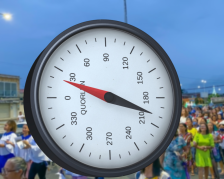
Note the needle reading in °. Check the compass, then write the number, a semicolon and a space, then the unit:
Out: 20; °
